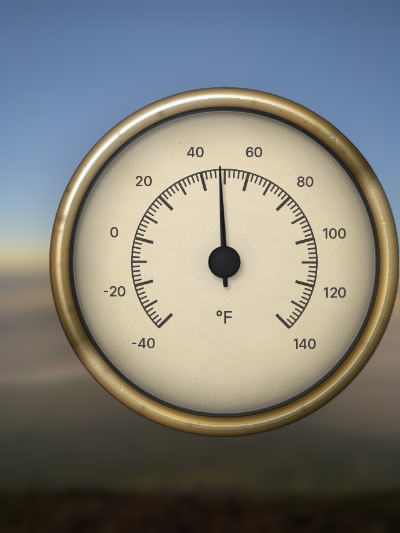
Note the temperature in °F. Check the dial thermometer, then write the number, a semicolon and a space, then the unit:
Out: 48; °F
